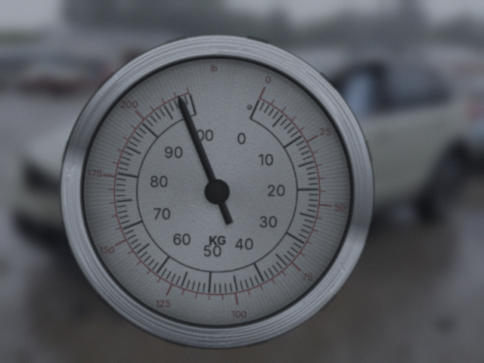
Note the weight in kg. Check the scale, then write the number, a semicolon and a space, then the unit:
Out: 98; kg
